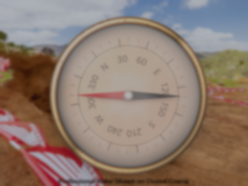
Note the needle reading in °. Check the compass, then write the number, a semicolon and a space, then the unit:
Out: 310; °
